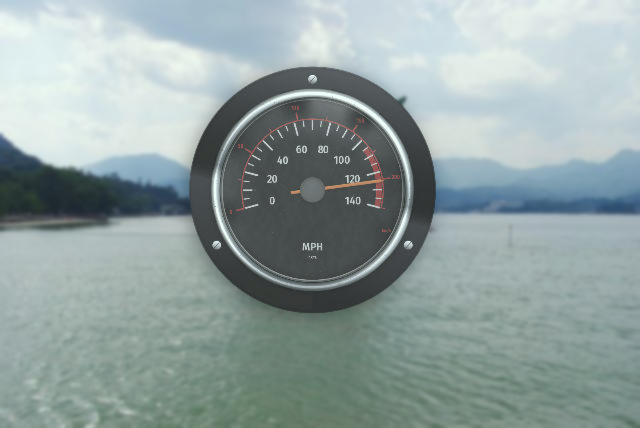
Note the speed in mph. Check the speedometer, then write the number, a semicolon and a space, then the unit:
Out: 125; mph
